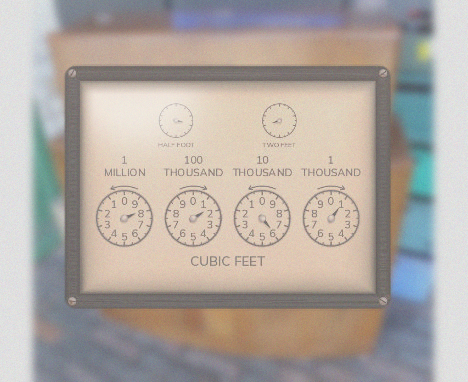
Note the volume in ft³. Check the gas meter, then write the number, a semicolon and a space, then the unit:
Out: 816100; ft³
